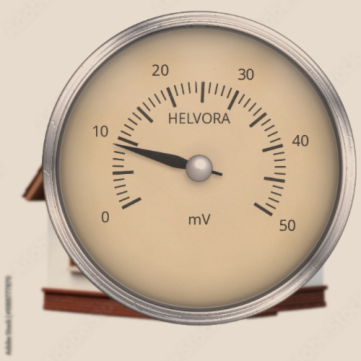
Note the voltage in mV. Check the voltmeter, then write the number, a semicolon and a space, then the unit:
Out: 9; mV
